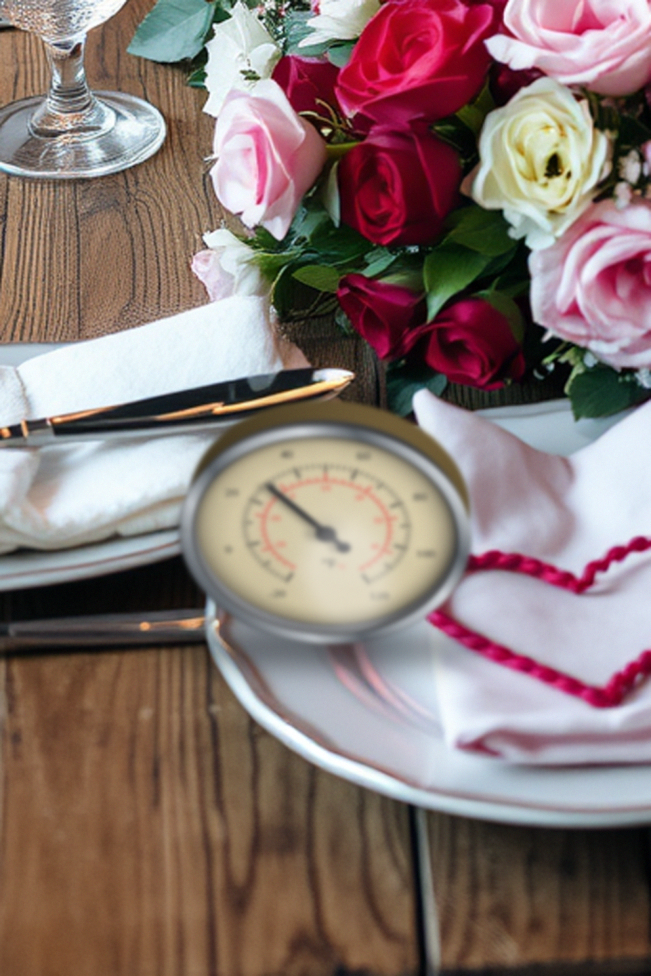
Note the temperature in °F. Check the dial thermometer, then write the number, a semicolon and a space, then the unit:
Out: 30; °F
